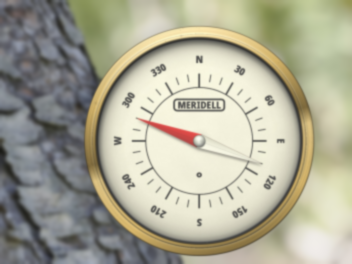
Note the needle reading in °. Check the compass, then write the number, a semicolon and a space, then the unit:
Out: 290; °
